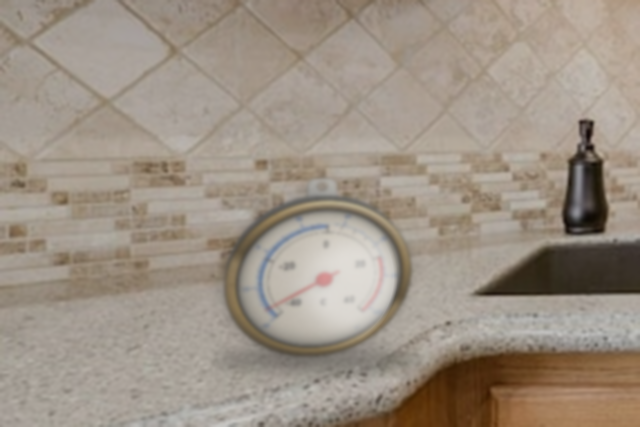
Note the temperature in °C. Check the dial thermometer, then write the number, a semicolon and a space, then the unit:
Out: -36; °C
